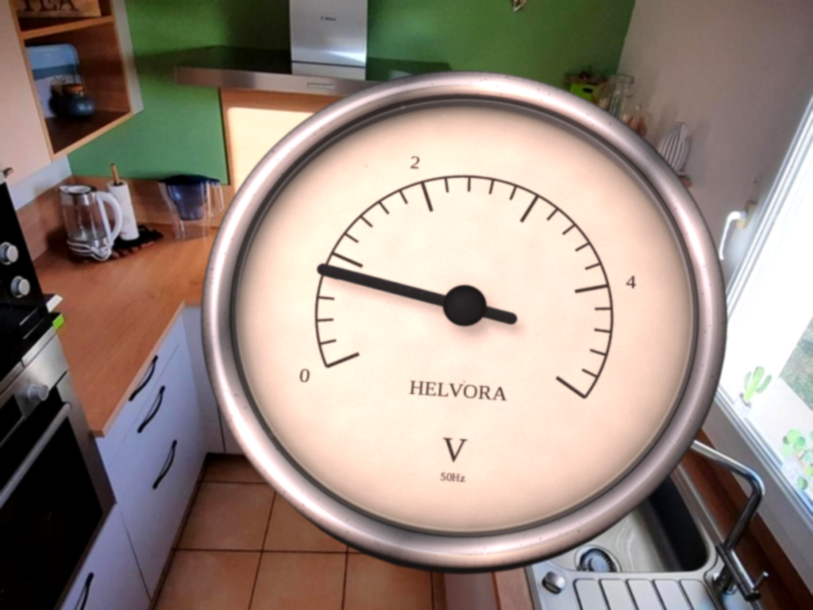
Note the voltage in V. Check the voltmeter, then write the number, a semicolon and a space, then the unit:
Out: 0.8; V
